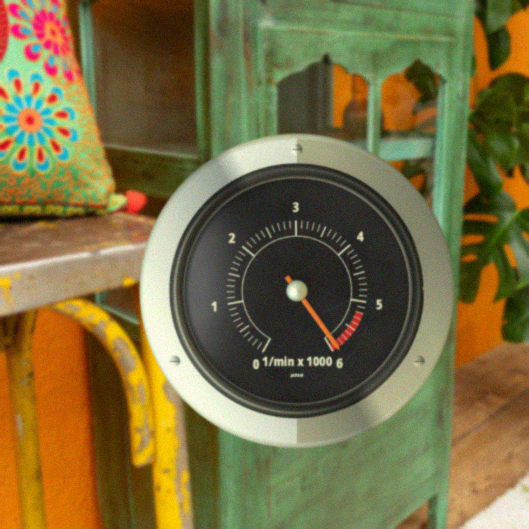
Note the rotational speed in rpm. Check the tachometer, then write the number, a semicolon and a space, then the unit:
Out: 5900; rpm
